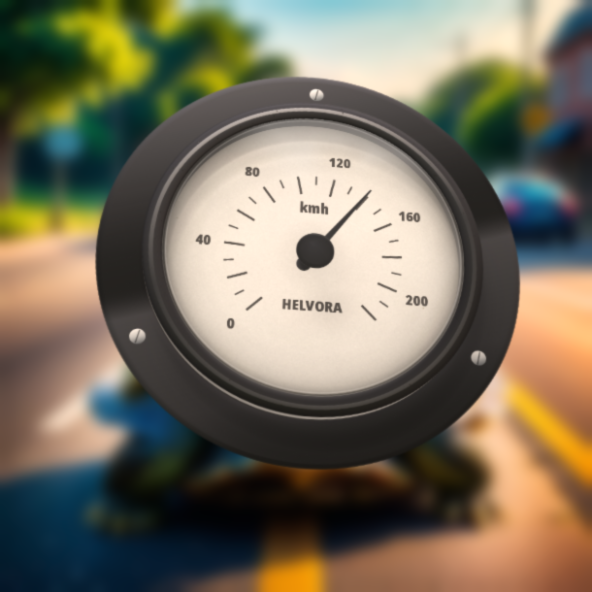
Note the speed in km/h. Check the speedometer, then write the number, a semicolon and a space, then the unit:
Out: 140; km/h
